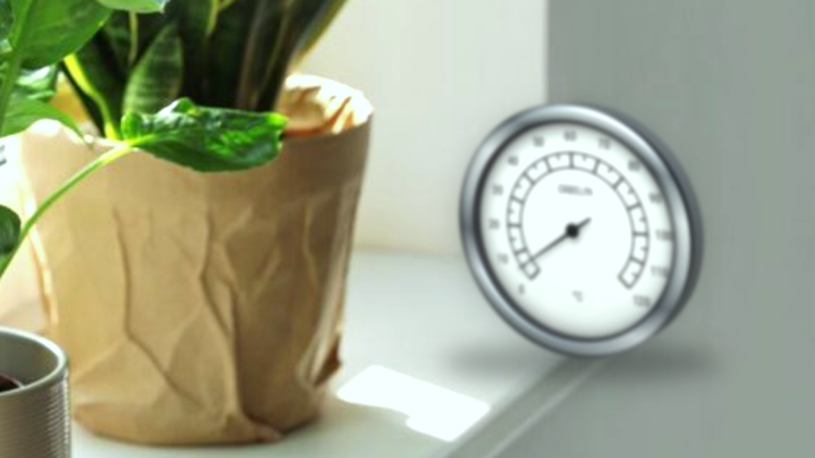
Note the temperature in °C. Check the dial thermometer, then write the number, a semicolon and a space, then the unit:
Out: 5; °C
